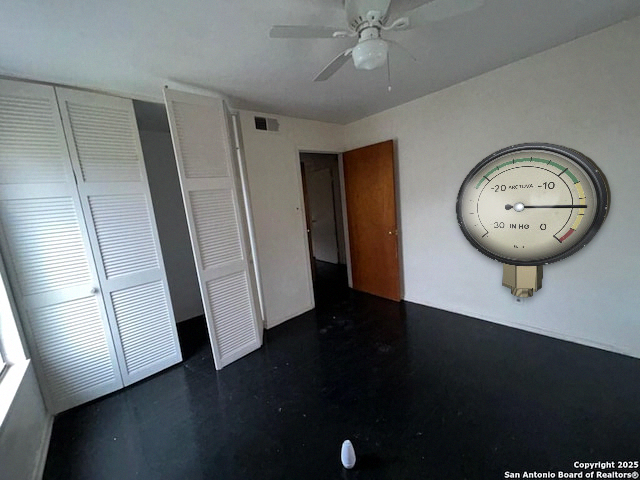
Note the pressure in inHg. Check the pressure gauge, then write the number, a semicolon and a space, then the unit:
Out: -5; inHg
